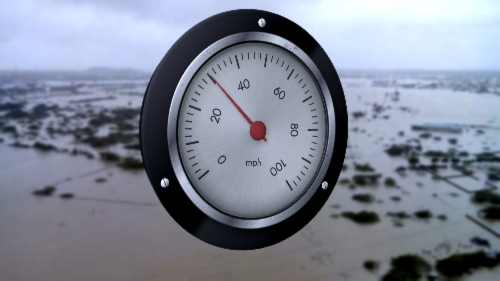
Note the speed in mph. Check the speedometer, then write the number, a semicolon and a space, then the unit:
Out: 30; mph
